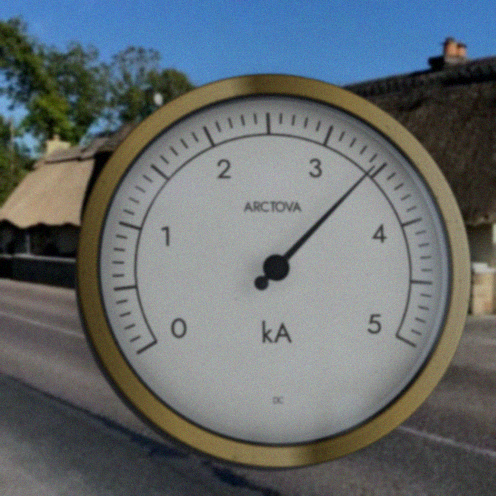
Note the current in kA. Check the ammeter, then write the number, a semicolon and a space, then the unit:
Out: 3.45; kA
